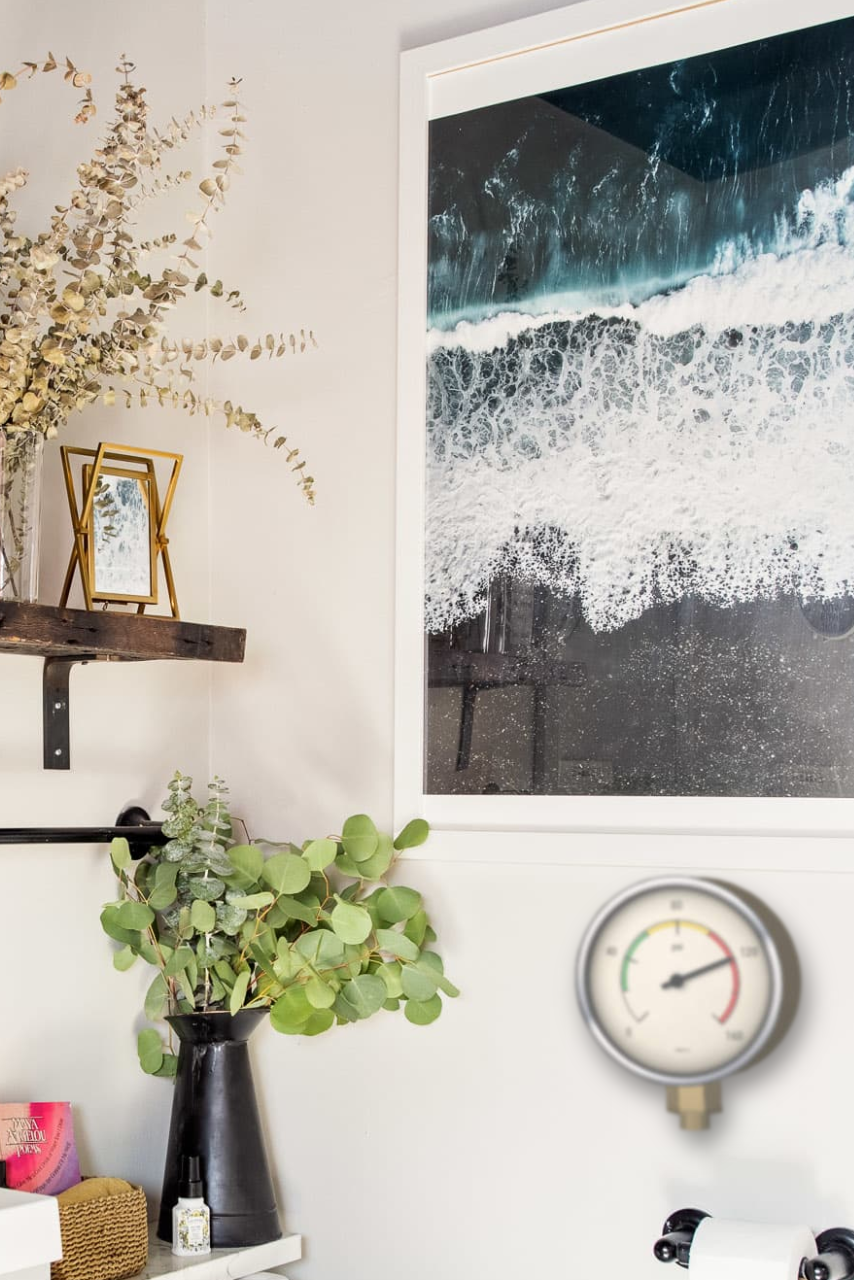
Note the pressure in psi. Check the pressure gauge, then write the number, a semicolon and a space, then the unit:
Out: 120; psi
